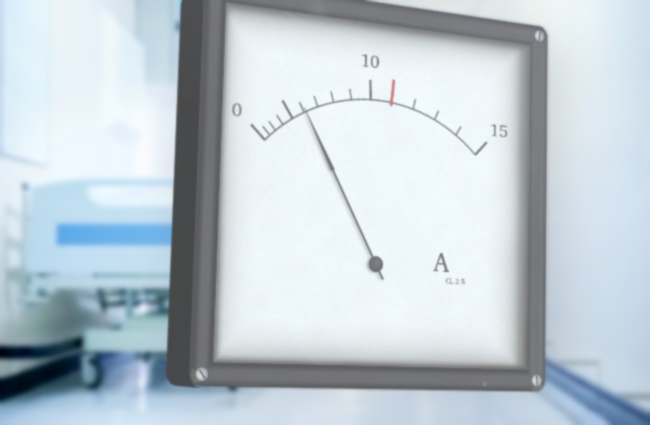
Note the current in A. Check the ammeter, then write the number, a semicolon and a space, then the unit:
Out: 6; A
